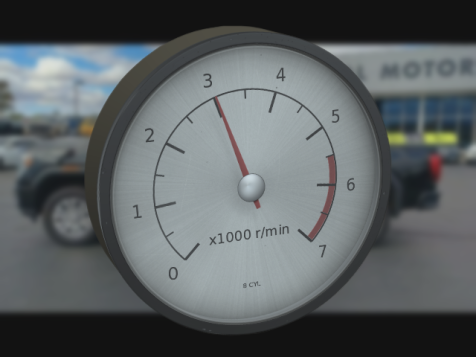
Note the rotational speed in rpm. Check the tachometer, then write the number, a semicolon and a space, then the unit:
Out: 3000; rpm
